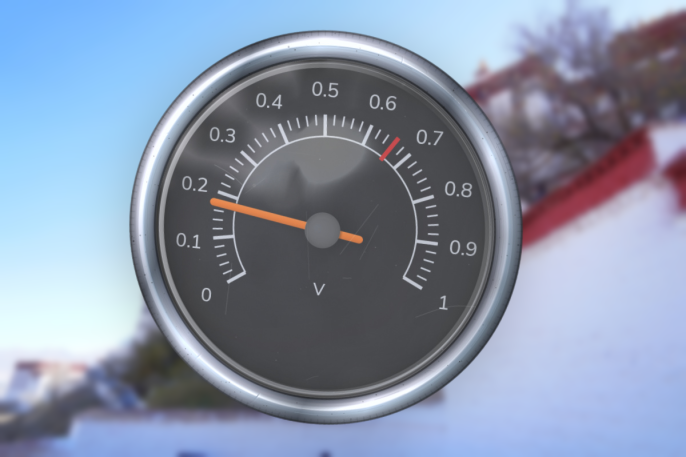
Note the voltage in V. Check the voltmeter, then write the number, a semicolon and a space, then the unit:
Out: 0.18; V
